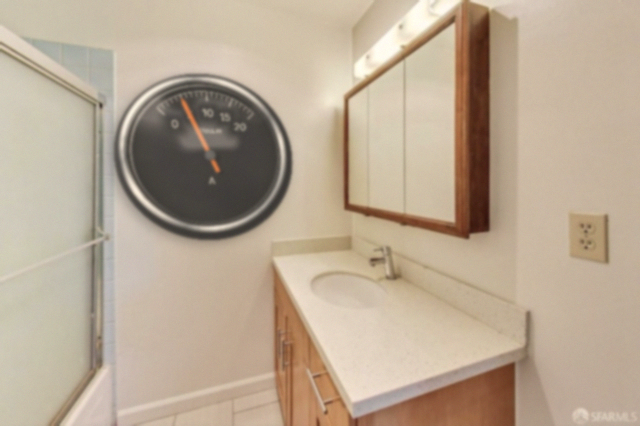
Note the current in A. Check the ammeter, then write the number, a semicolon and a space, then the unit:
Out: 5; A
